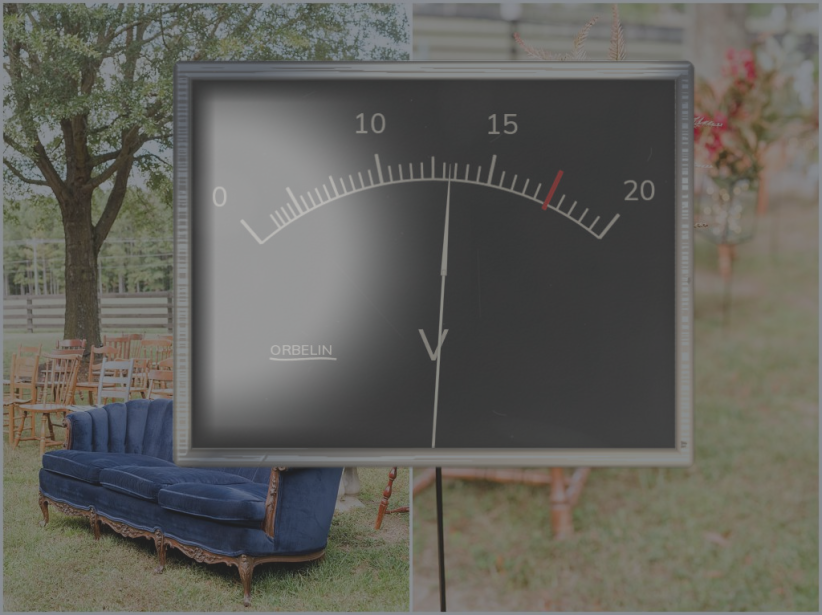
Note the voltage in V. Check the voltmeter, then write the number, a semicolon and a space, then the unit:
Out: 13.25; V
